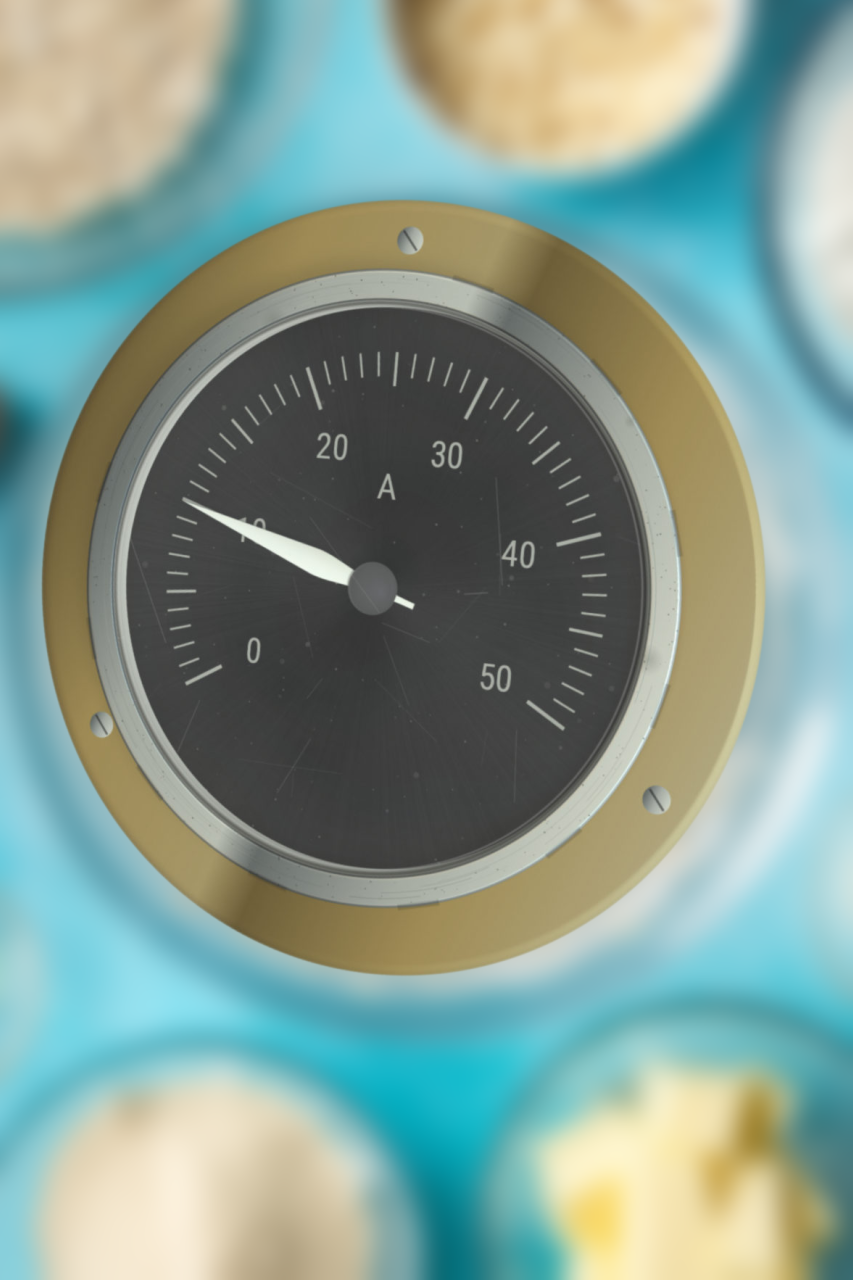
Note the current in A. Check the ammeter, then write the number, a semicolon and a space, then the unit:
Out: 10; A
